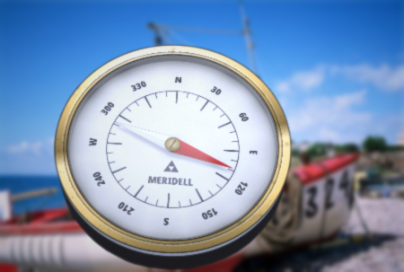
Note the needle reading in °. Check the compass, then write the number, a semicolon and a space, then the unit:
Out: 110; °
